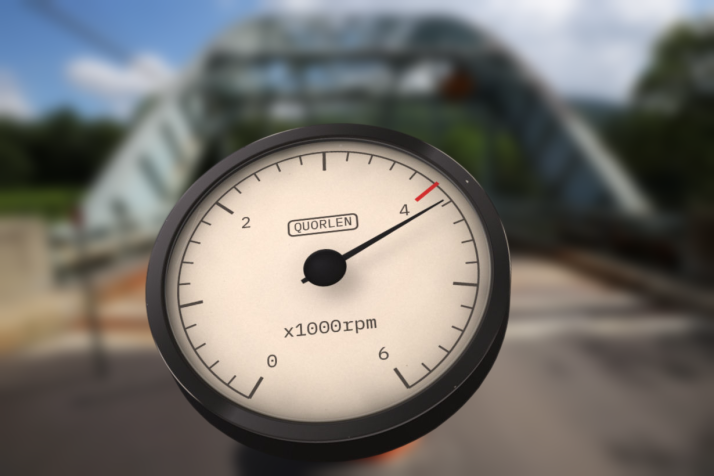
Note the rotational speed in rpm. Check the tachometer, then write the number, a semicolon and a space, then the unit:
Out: 4200; rpm
